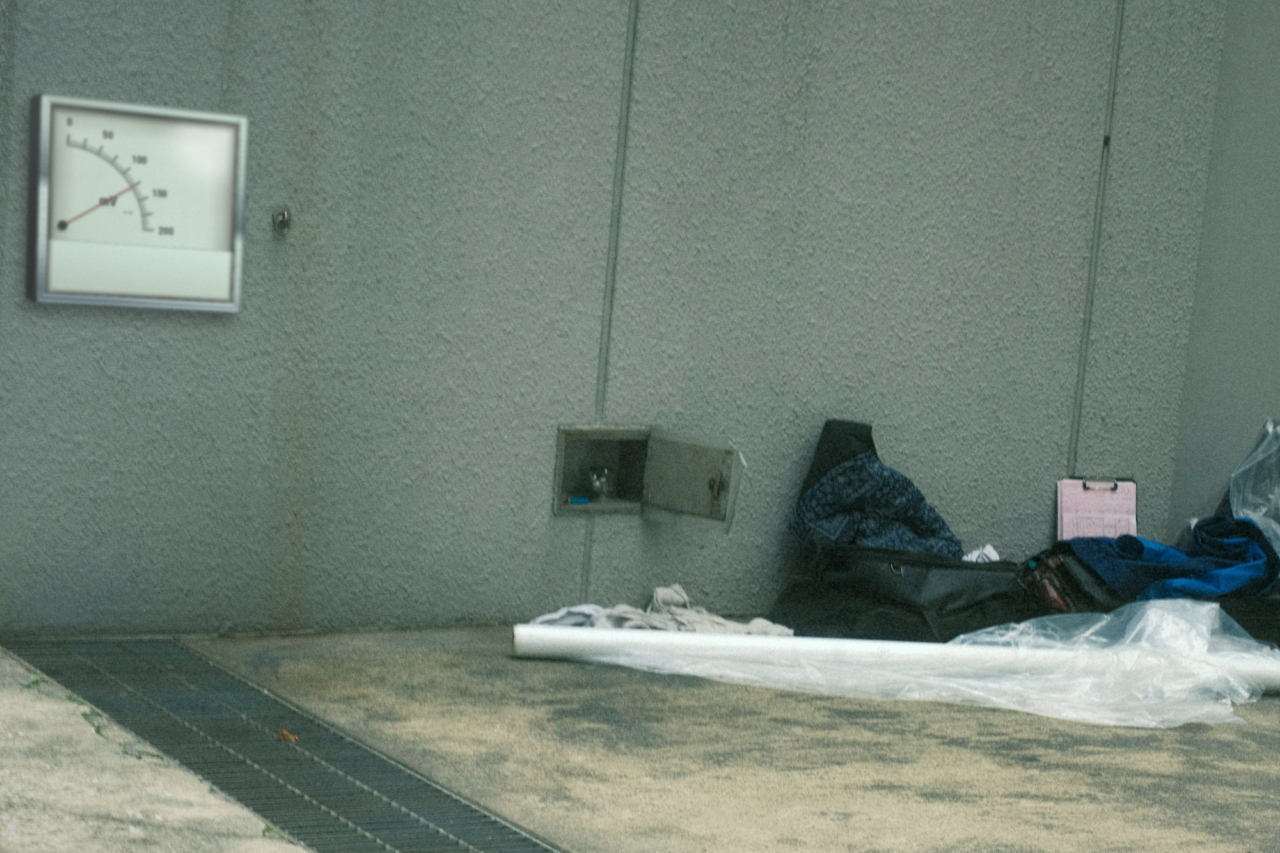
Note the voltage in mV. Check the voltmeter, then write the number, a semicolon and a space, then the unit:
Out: 125; mV
